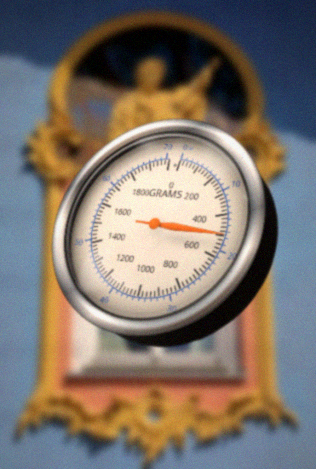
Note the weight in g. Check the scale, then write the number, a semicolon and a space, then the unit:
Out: 500; g
